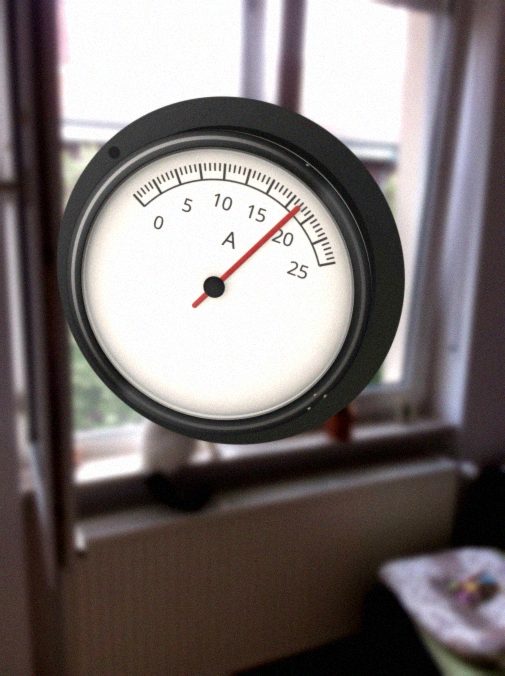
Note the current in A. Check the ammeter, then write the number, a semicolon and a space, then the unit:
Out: 18.5; A
